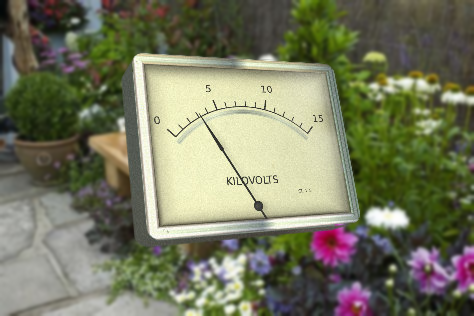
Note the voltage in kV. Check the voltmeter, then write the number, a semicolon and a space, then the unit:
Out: 3; kV
